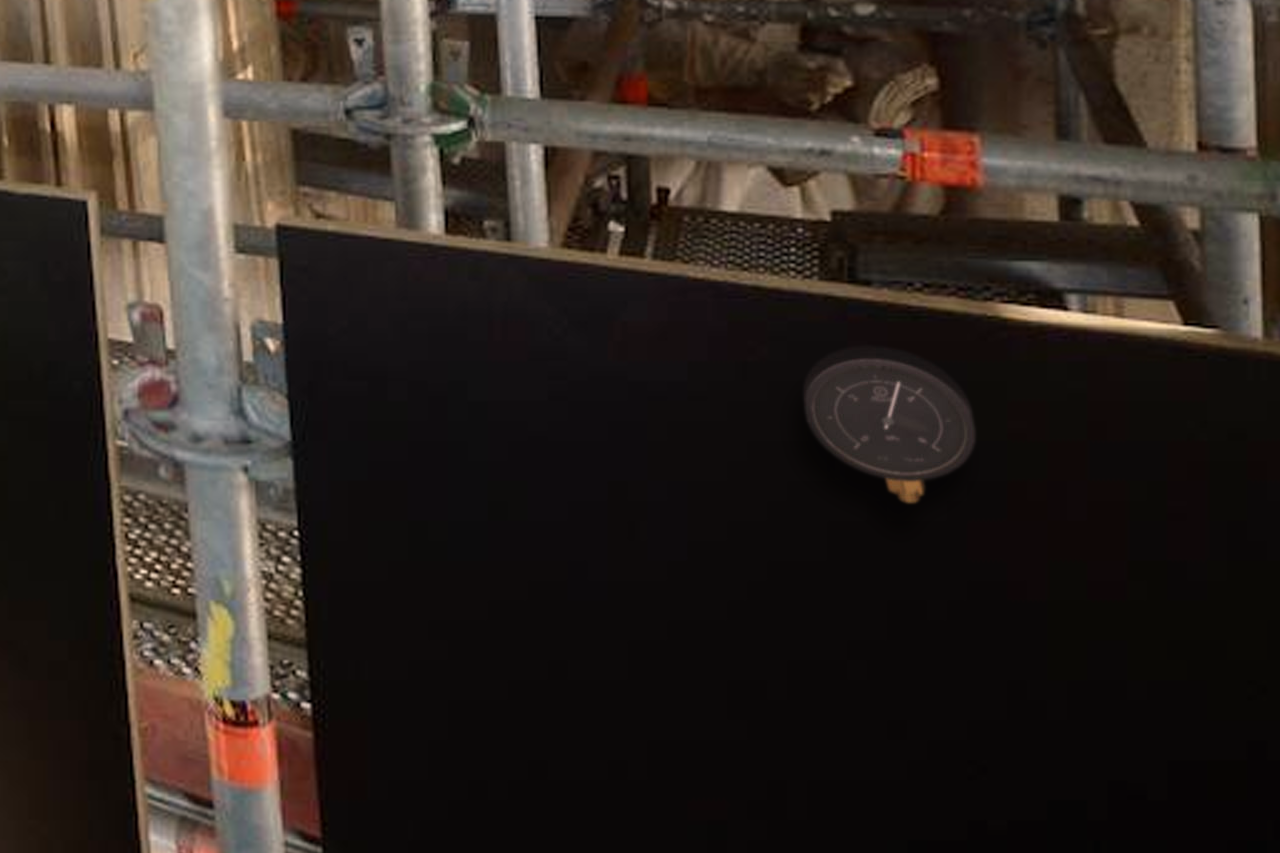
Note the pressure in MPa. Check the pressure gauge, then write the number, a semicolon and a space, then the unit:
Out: 3.5; MPa
